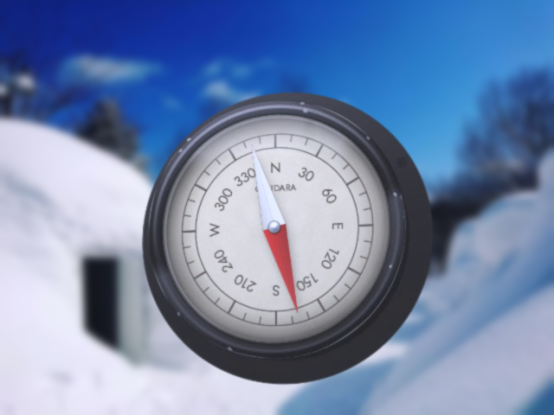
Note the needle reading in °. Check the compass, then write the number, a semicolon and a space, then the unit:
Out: 165; °
